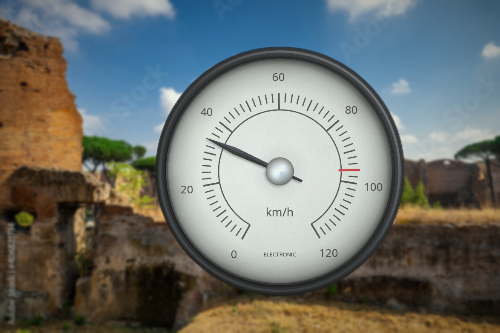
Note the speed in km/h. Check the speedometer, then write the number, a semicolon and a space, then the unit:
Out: 34; km/h
